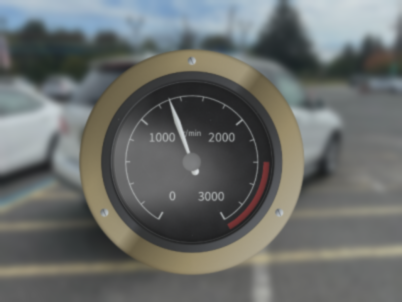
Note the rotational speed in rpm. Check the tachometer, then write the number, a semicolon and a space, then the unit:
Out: 1300; rpm
